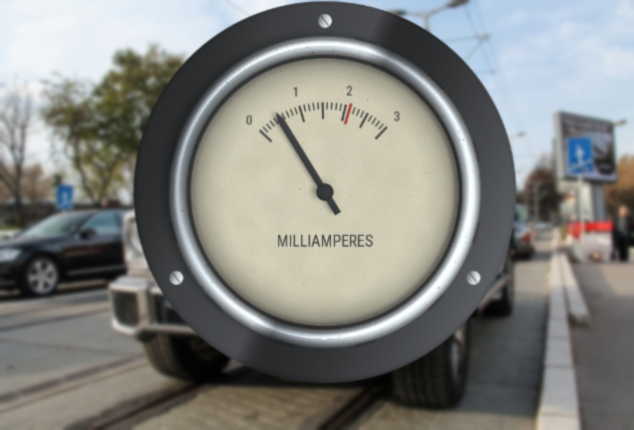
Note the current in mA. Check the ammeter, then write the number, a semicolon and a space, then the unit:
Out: 0.5; mA
